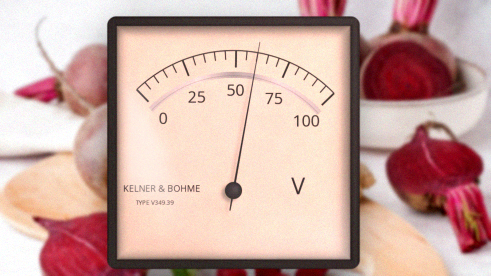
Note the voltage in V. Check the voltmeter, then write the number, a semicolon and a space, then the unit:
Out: 60; V
